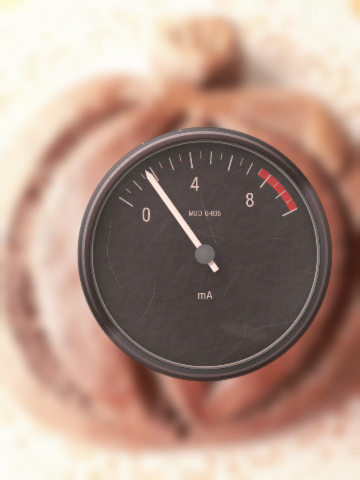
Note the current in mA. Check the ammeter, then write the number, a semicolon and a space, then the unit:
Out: 1.75; mA
